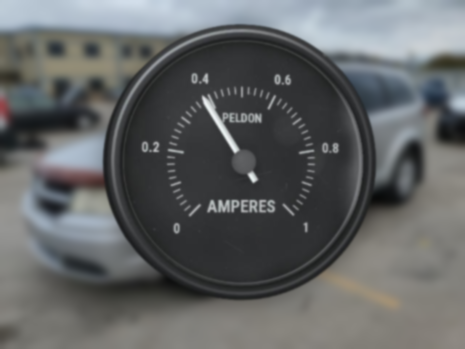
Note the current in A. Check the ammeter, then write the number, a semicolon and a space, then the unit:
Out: 0.38; A
